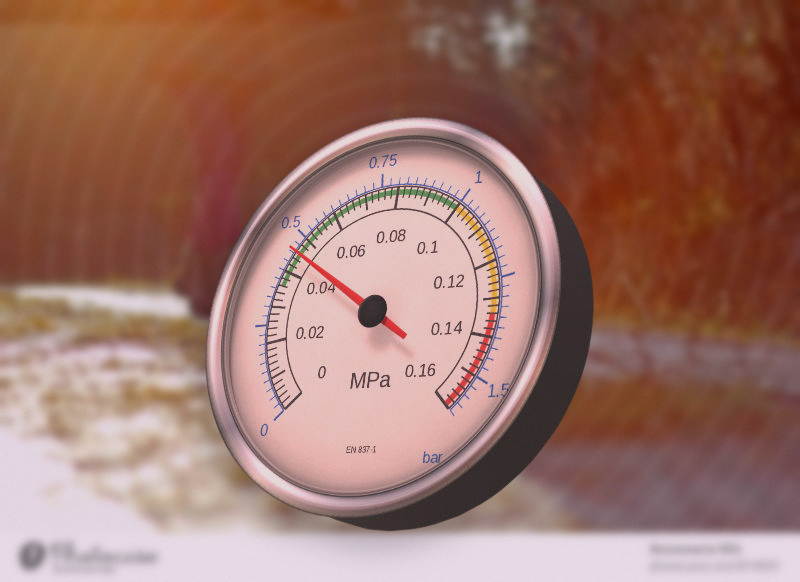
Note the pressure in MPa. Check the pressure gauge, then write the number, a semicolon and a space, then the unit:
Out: 0.046; MPa
